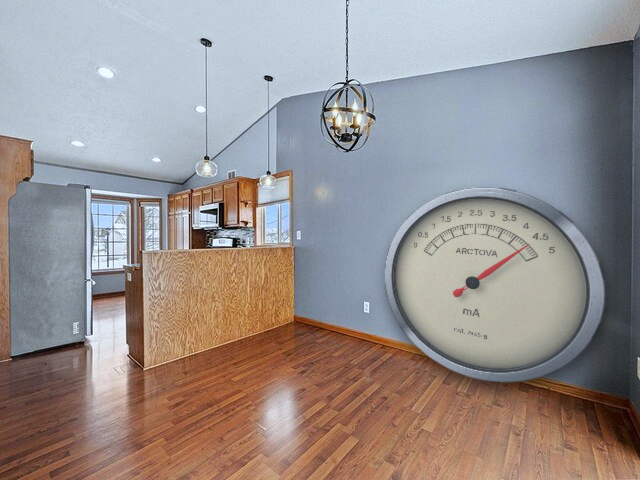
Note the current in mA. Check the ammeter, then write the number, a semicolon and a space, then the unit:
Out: 4.5; mA
